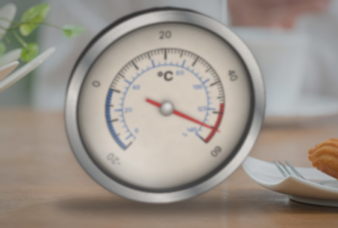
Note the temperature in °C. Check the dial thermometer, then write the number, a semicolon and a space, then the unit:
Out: 55; °C
